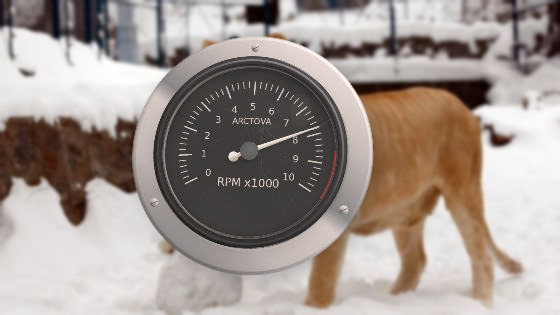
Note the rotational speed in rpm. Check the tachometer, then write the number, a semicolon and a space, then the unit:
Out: 7800; rpm
